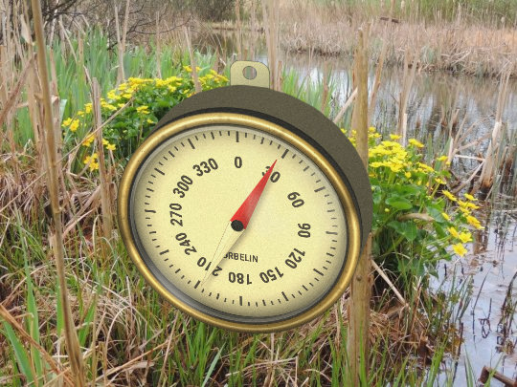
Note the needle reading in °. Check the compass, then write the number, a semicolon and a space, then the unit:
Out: 27.5; °
